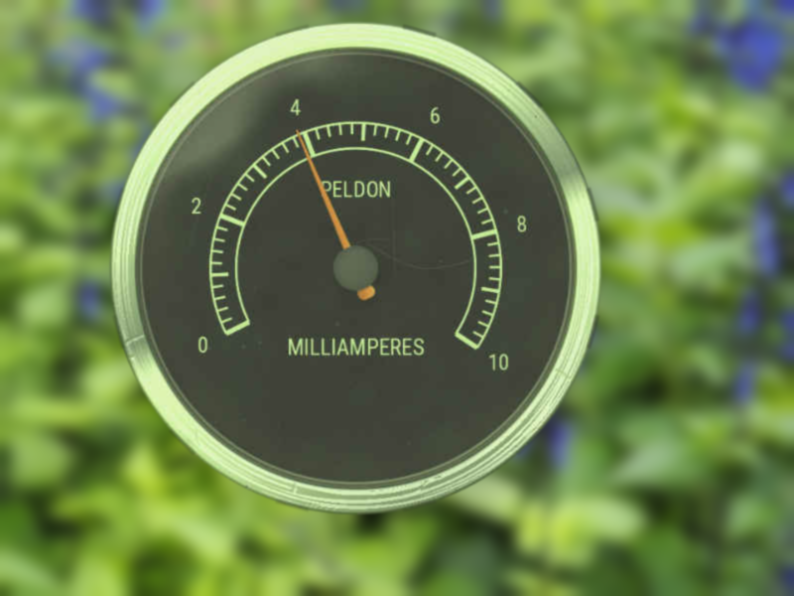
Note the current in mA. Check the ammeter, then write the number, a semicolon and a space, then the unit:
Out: 3.9; mA
